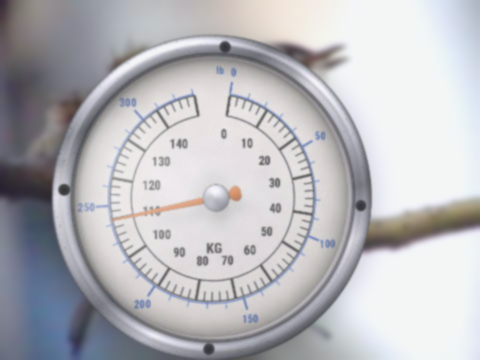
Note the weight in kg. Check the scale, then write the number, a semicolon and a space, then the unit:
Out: 110; kg
